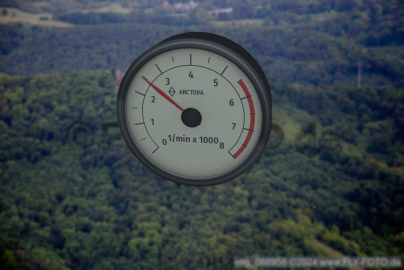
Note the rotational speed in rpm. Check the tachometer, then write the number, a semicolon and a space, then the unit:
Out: 2500; rpm
